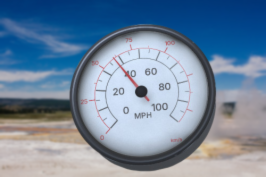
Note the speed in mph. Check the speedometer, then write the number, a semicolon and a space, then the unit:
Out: 37.5; mph
